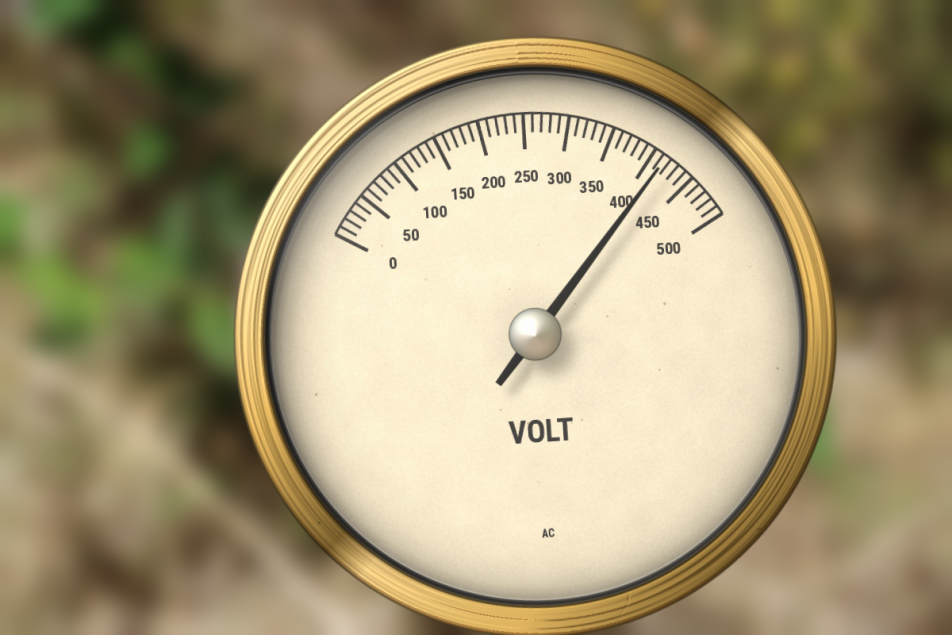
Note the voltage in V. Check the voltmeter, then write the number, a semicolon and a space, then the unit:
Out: 415; V
